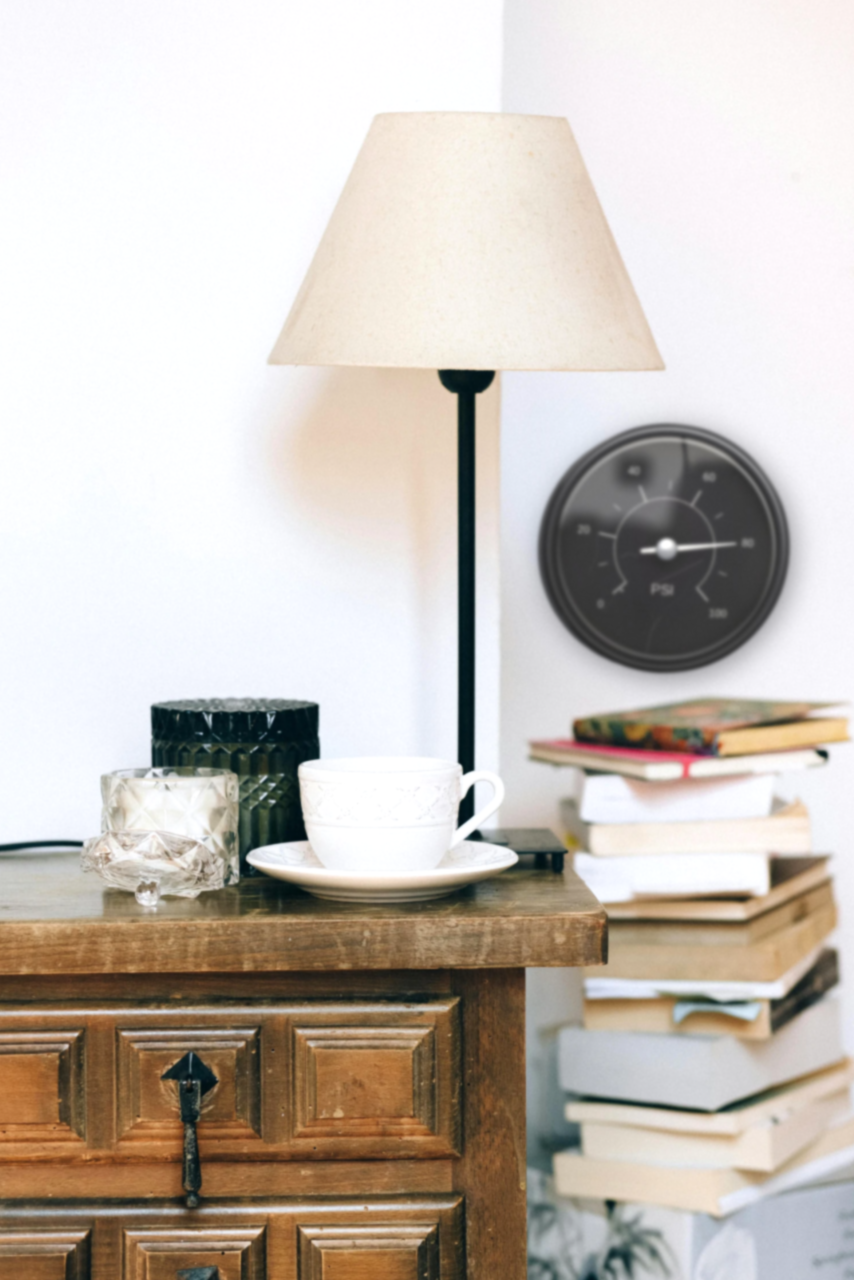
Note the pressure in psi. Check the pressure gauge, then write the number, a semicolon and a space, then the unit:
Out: 80; psi
